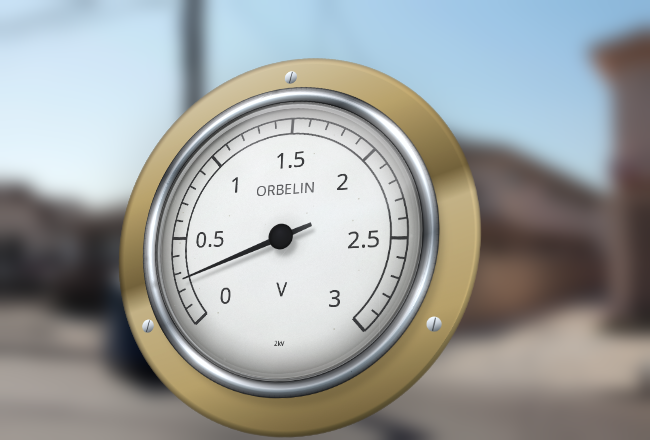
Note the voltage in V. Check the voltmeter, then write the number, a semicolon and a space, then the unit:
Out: 0.25; V
